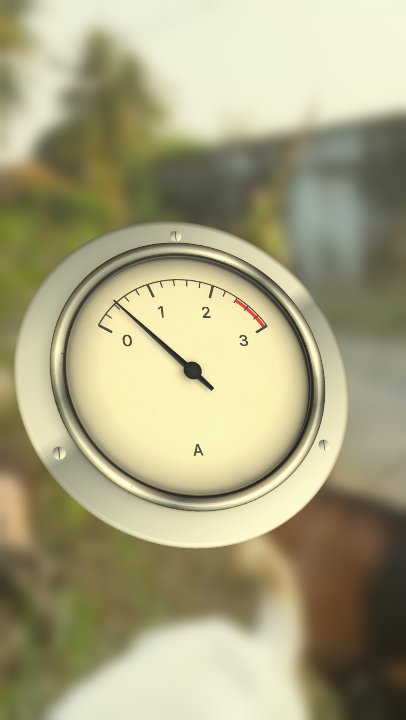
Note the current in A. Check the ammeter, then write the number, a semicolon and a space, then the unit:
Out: 0.4; A
